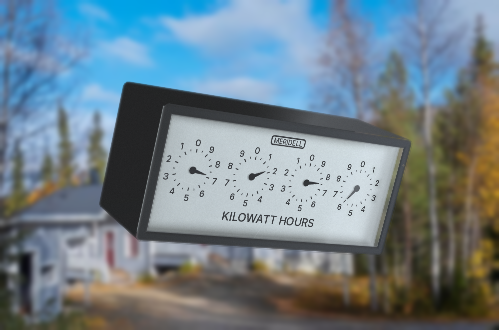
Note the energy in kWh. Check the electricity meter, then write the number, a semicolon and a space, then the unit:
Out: 7176; kWh
